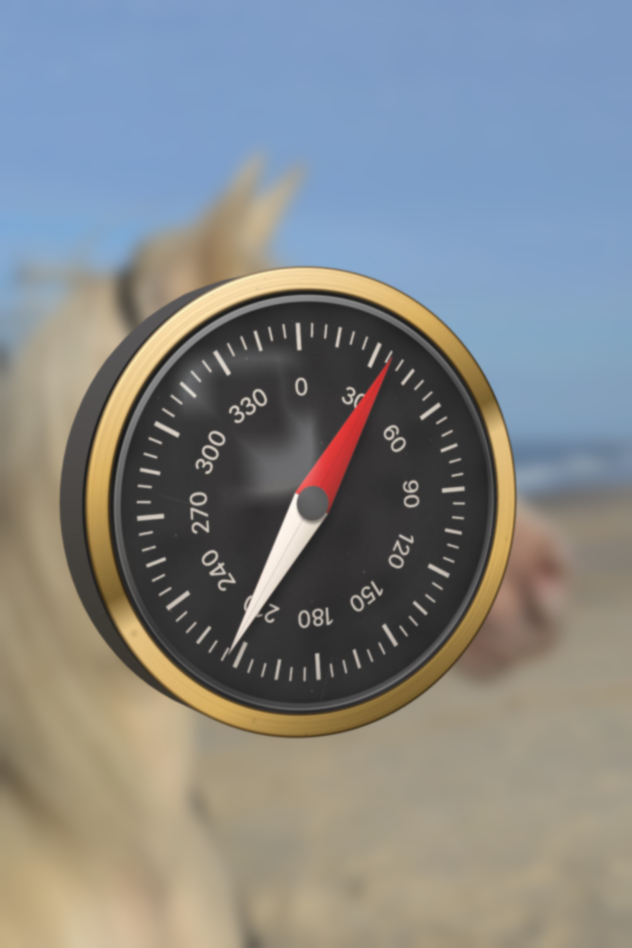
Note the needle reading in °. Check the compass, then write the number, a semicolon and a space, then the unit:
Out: 35; °
